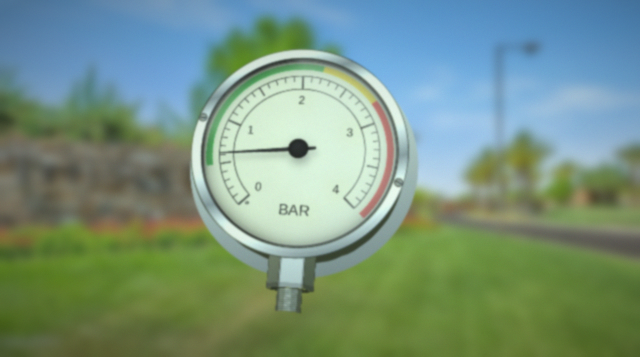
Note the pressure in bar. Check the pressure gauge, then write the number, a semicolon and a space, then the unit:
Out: 0.6; bar
